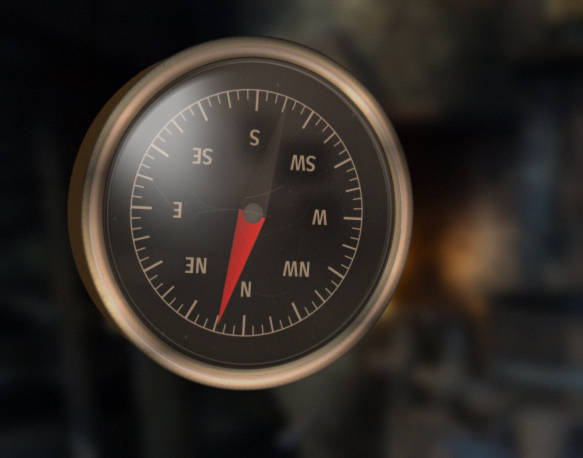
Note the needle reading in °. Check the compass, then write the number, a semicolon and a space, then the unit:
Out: 15; °
